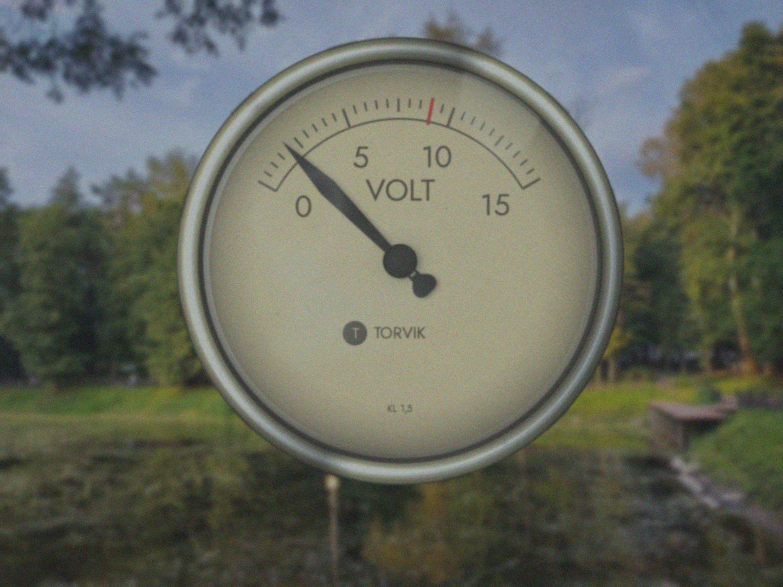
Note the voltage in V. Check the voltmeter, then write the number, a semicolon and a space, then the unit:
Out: 2; V
